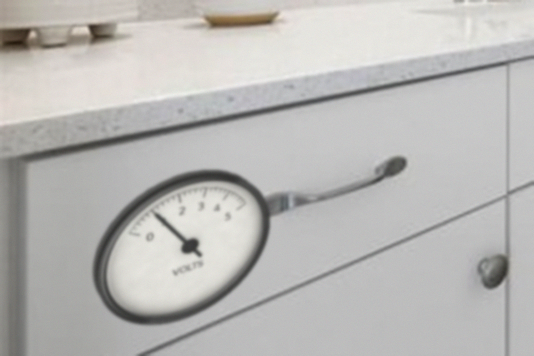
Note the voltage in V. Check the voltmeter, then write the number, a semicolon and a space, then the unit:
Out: 1; V
